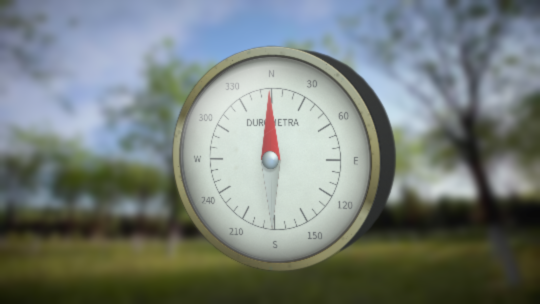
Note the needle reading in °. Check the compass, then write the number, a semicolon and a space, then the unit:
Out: 0; °
